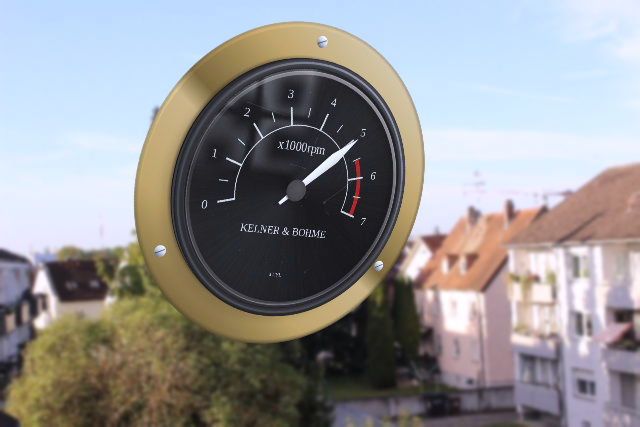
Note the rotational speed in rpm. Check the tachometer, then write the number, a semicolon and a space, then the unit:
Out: 5000; rpm
